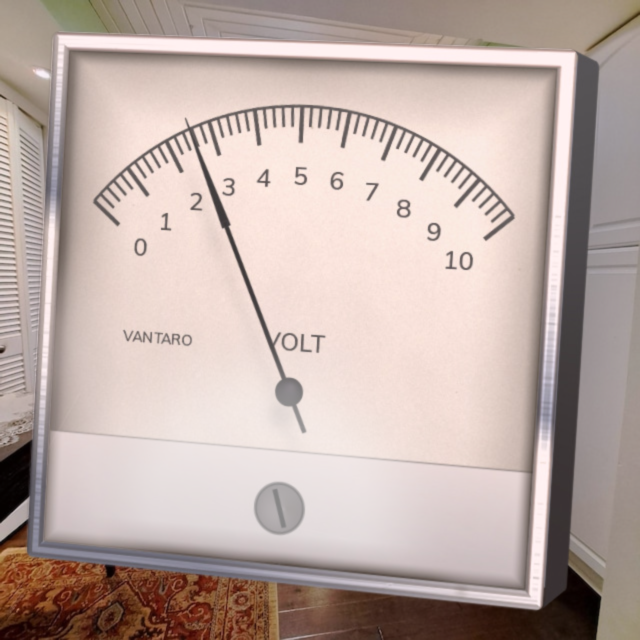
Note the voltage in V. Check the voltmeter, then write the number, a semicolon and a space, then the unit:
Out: 2.6; V
